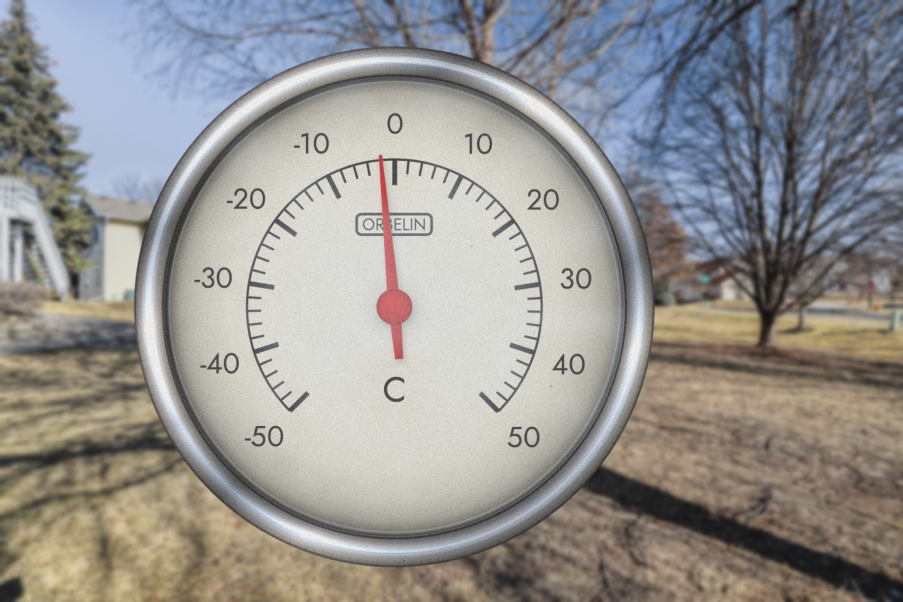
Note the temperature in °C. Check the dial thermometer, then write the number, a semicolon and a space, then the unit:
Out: -2; °C
